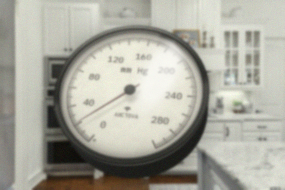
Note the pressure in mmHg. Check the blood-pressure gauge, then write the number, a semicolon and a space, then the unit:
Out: 20; mmHg
